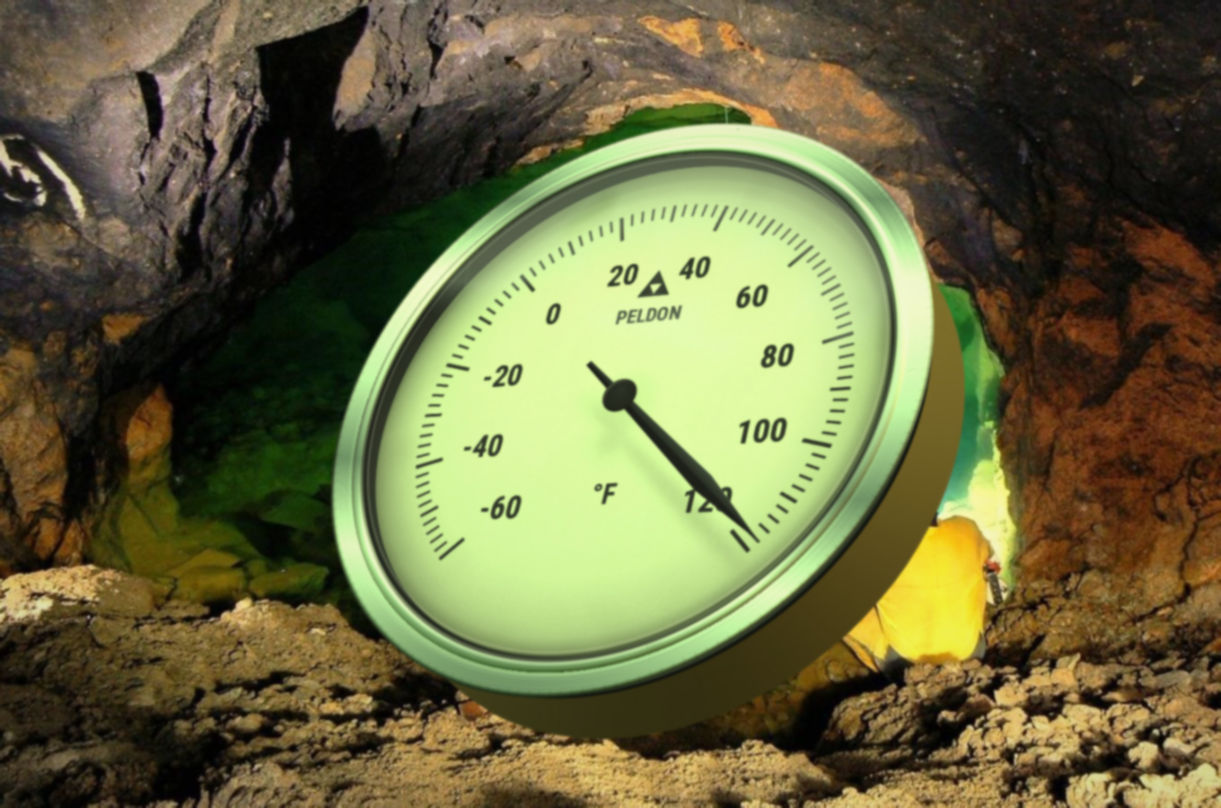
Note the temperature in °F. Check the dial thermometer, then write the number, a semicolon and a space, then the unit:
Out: 118; °F
